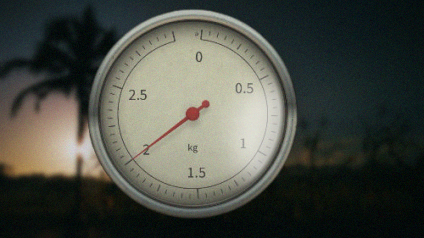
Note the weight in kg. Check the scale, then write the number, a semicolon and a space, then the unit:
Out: 2; kg
